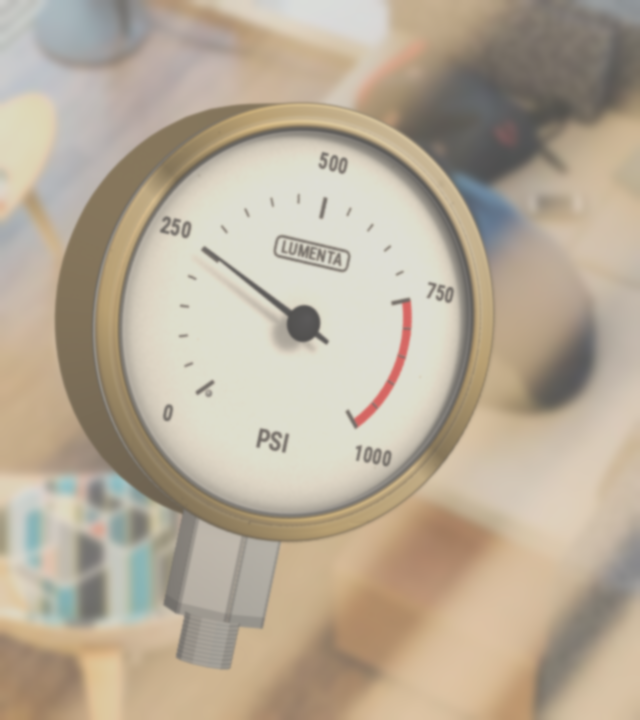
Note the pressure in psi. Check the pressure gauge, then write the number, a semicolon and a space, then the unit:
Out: 250; psi
